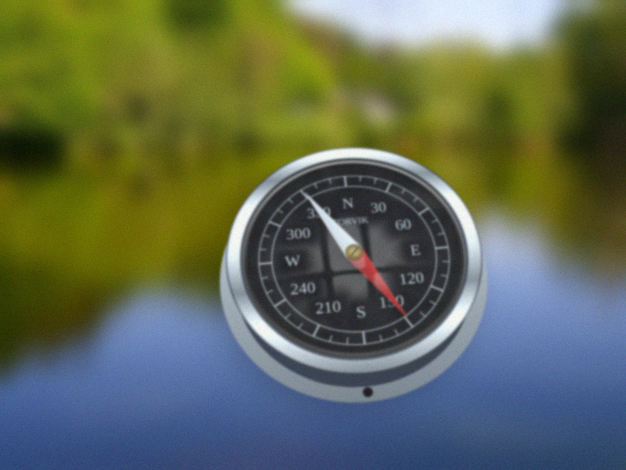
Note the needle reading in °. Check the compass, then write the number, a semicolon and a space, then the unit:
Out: 150; °
